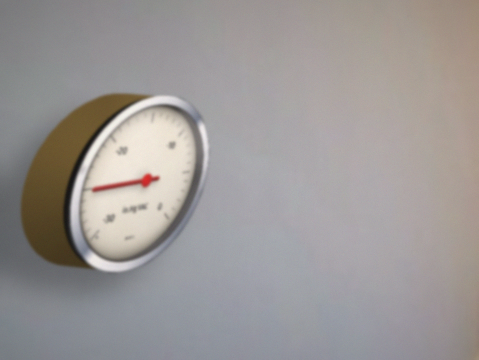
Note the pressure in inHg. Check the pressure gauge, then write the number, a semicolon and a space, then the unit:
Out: -25; inHg
